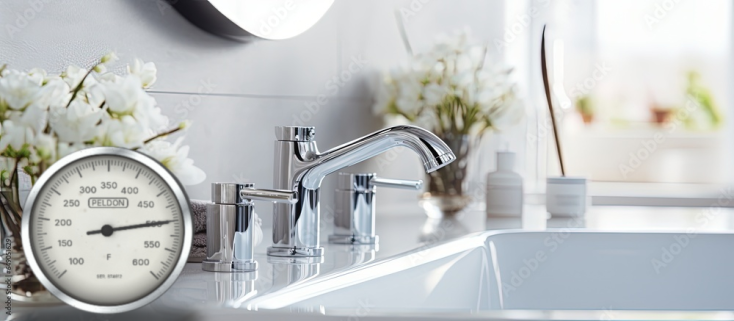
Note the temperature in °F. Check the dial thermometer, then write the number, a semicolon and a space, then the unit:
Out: 500; °F
